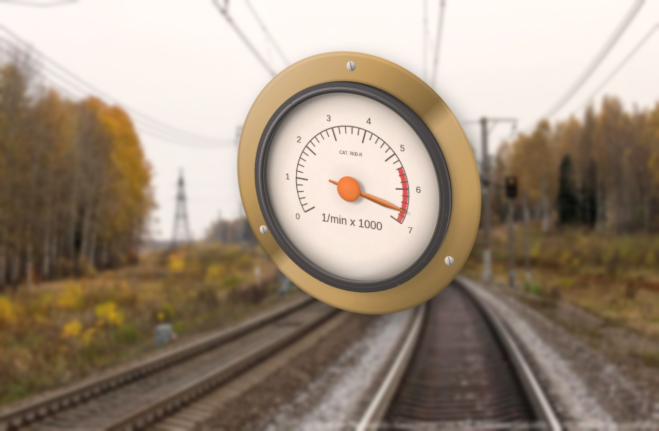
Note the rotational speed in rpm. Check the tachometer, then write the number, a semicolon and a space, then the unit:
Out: 6600; rpm
